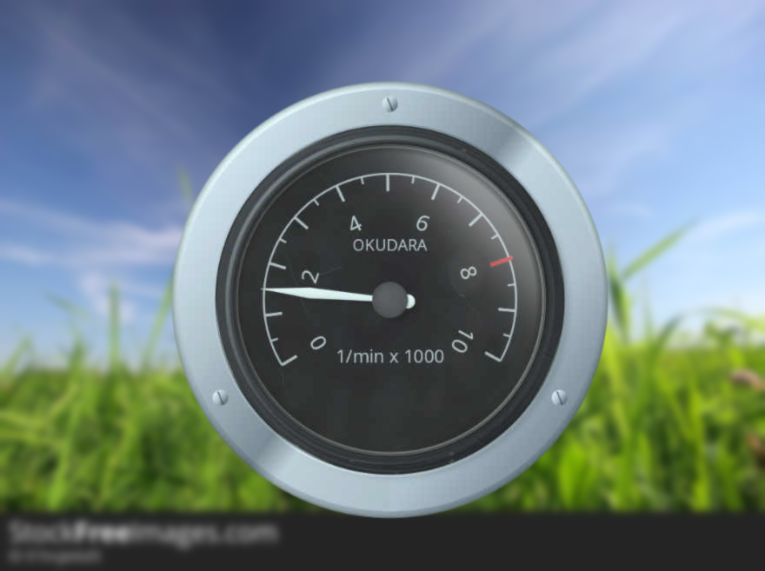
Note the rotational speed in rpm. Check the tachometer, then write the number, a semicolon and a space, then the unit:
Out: 1500; rpm
